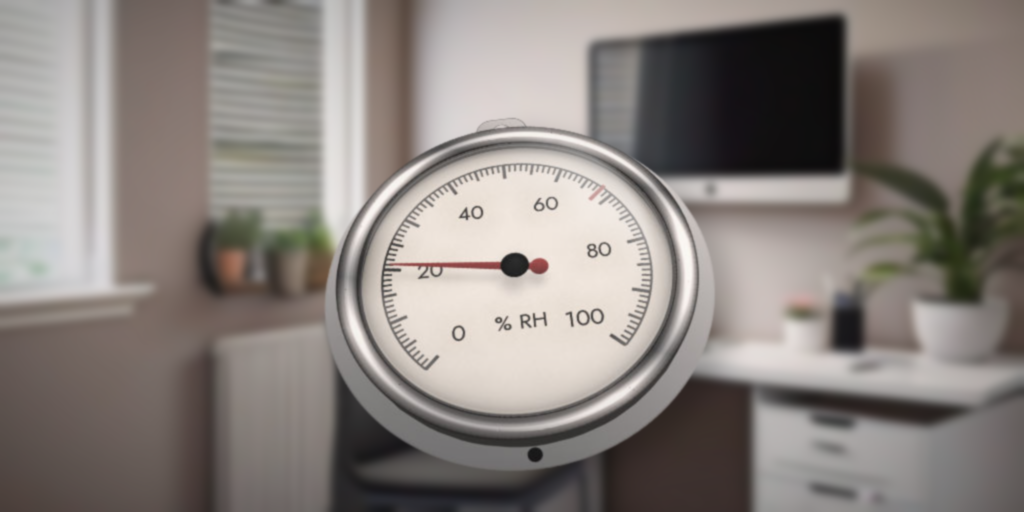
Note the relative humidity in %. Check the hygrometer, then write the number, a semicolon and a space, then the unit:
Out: 20; %
